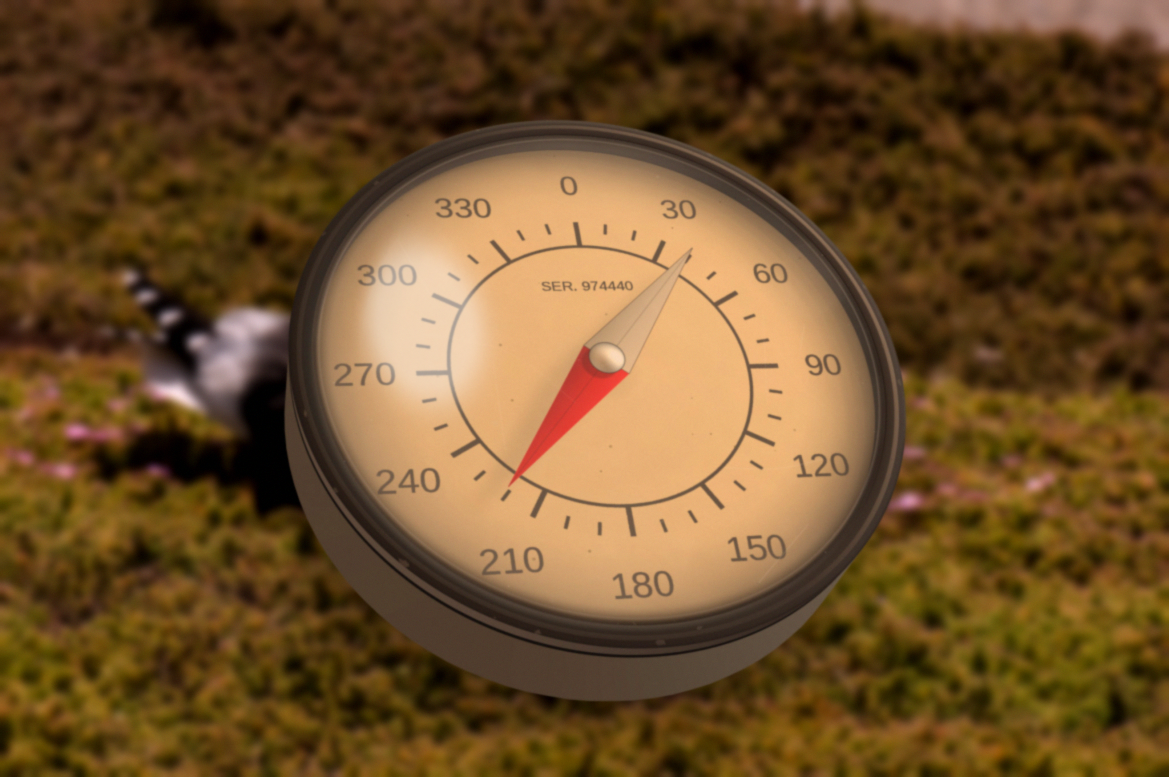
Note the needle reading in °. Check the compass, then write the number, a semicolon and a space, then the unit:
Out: 220; °
